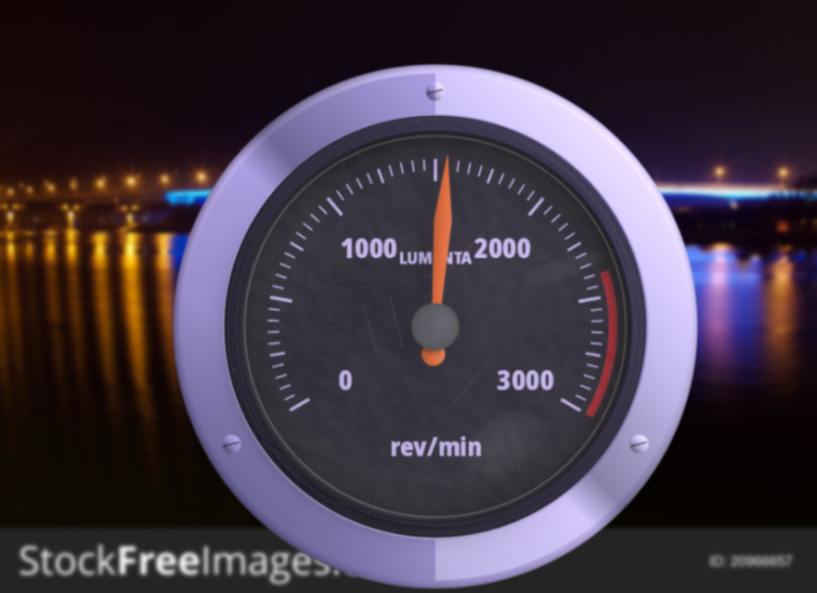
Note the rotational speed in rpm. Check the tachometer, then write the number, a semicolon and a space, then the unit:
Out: 1550; rpm
